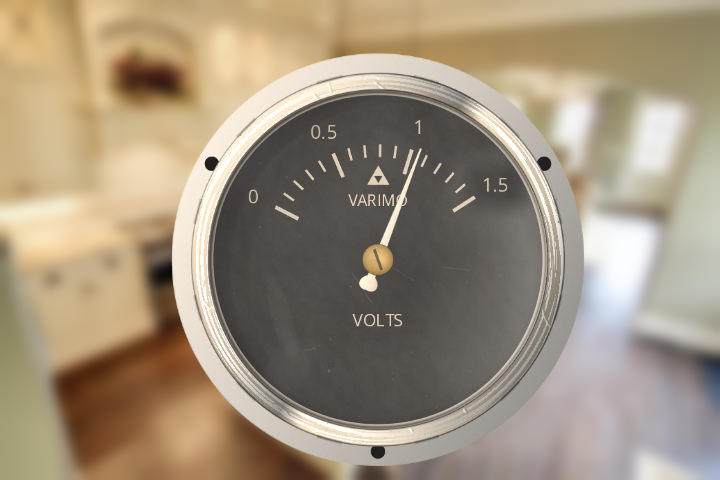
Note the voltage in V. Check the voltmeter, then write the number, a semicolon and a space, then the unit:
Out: 1.05; V
